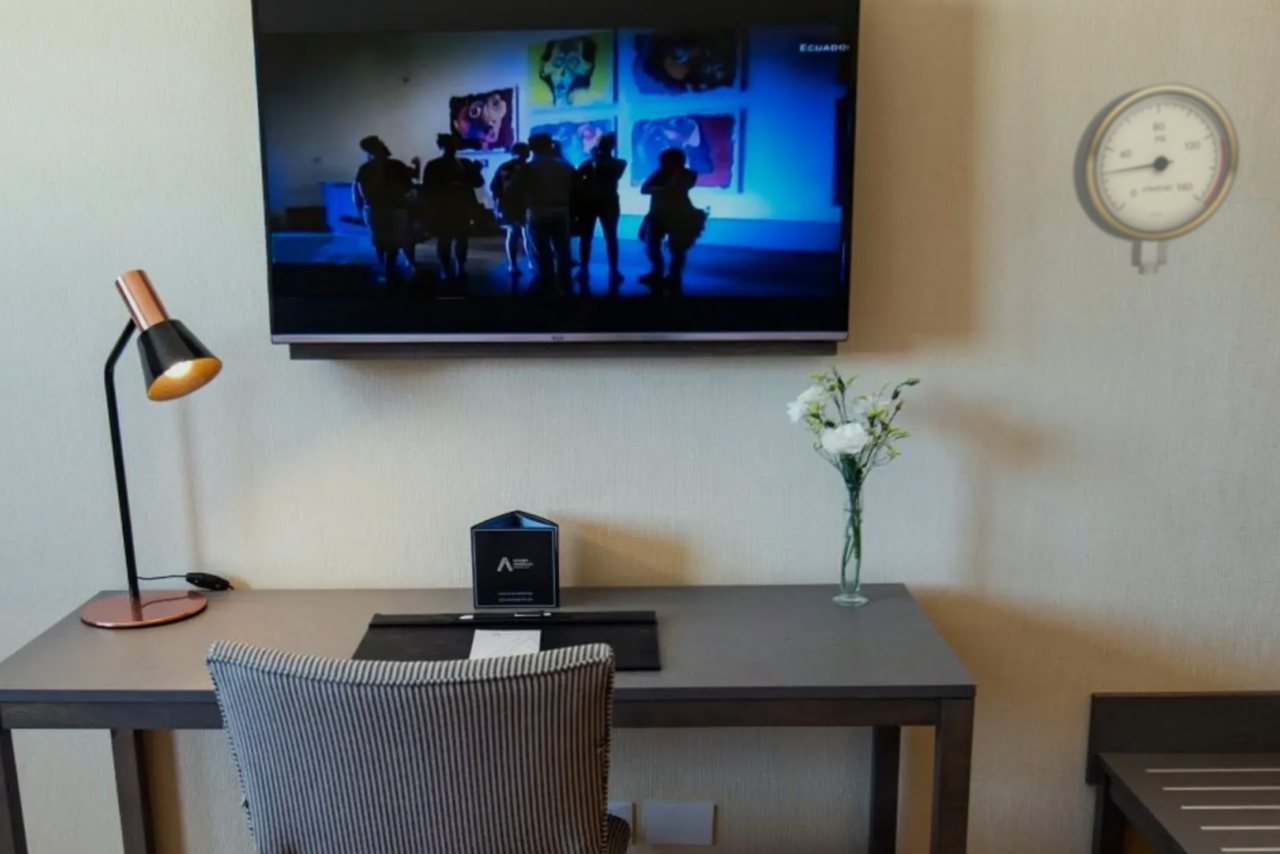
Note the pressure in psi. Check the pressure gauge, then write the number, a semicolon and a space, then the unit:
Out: 25; psi
